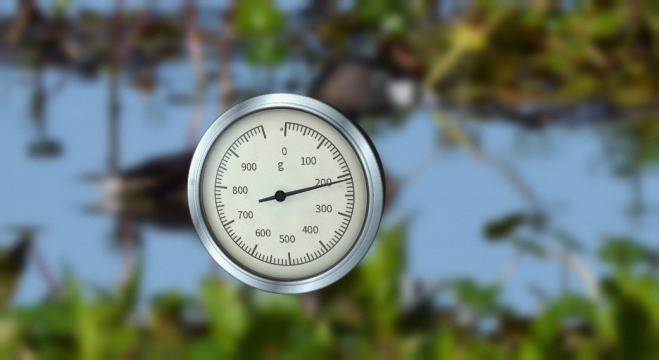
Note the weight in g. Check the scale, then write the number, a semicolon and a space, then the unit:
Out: 210; g
